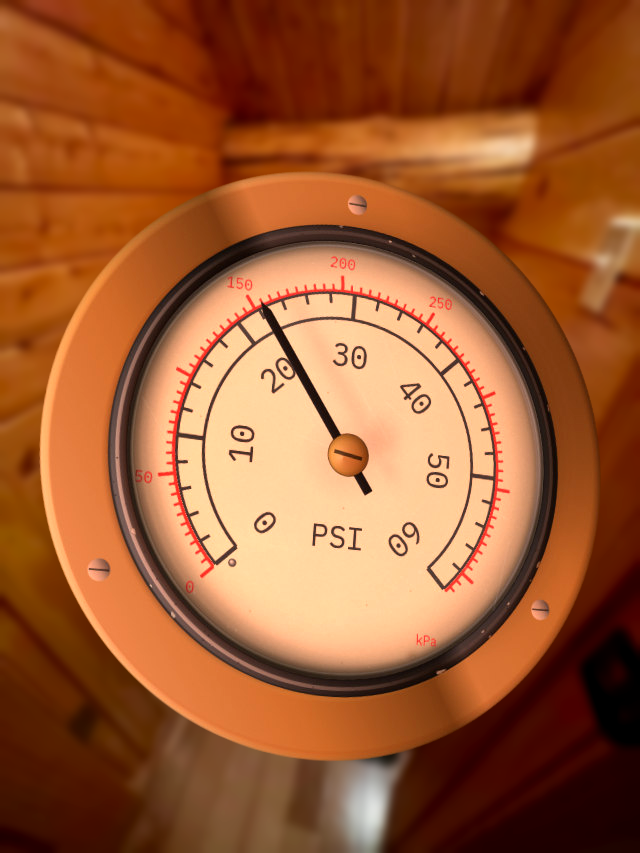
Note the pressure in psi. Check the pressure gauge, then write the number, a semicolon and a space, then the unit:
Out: 22; psi
